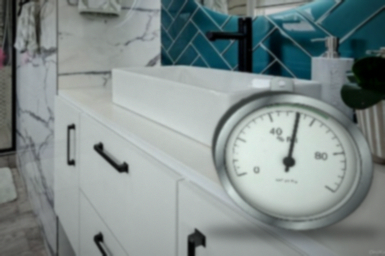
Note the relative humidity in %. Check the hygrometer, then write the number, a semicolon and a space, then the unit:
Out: 52; %
